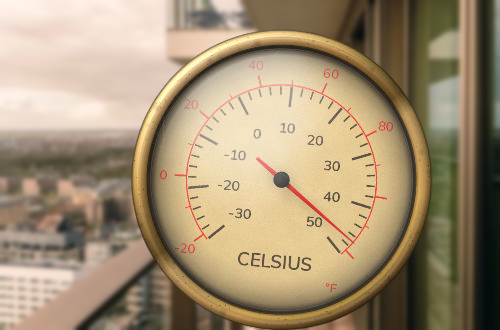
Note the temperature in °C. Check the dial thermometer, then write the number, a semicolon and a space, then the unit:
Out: 47; °C
